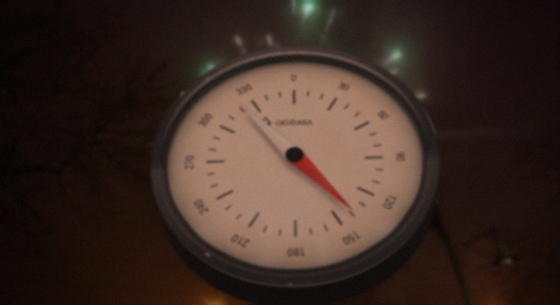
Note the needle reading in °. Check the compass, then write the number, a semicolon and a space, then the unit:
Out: 140; °
